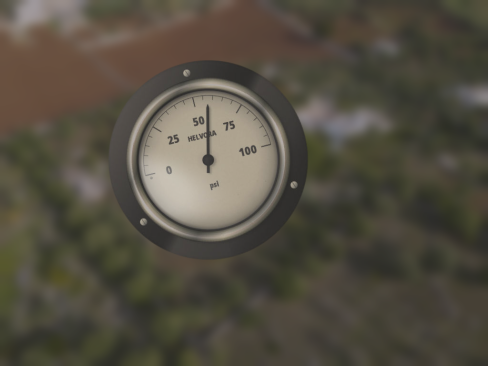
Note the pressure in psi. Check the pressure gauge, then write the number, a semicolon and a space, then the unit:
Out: 57.5; psi
